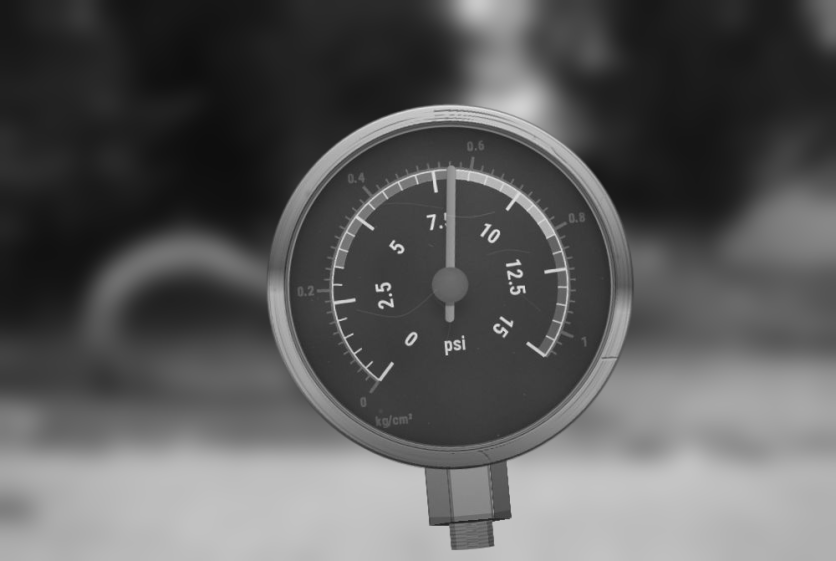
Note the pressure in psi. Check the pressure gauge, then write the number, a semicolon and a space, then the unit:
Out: 8; psi
